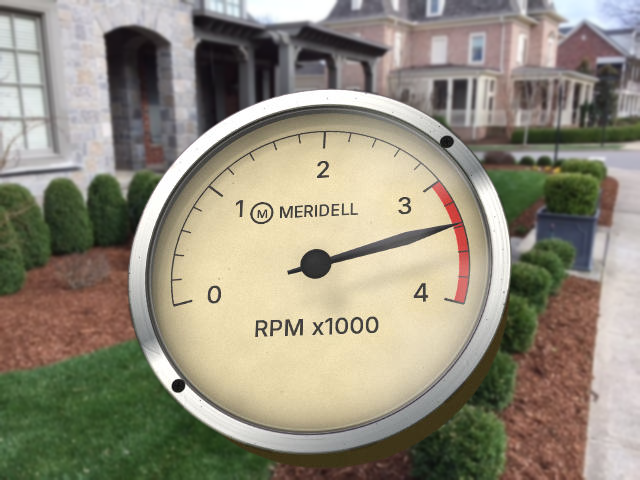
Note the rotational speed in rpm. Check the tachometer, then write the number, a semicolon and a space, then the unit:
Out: 3400; rpm
